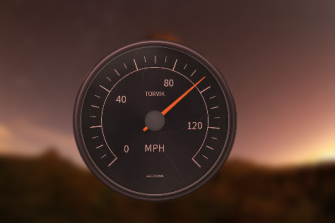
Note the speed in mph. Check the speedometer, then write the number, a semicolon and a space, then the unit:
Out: 95; mph
